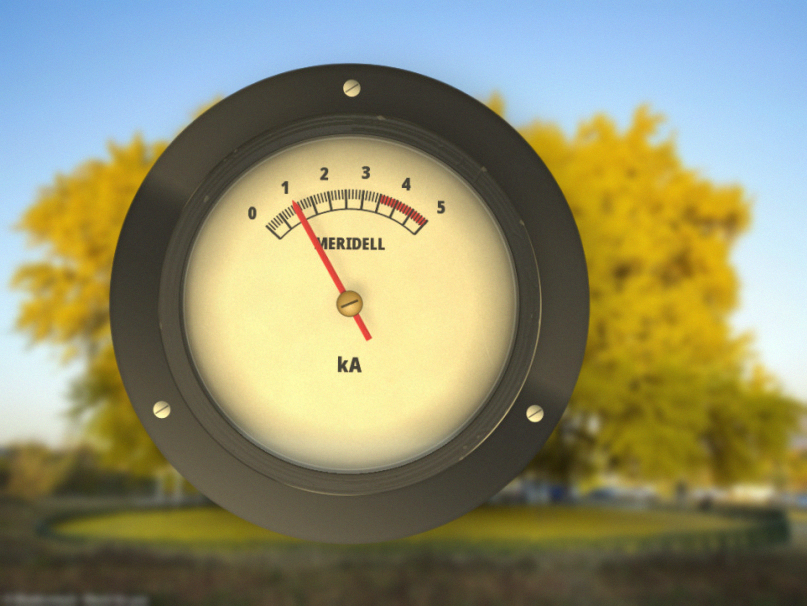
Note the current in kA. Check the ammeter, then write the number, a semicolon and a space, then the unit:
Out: 1; kA
